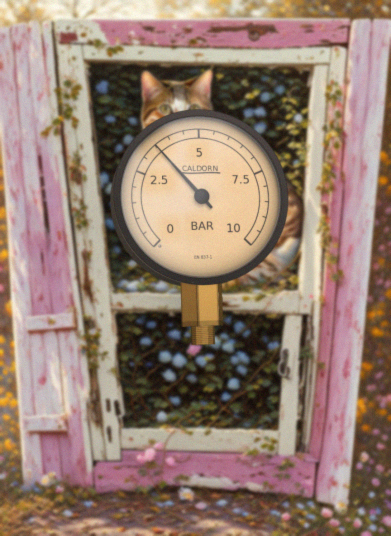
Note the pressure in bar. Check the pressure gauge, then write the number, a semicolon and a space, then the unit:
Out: 3.5; bar
